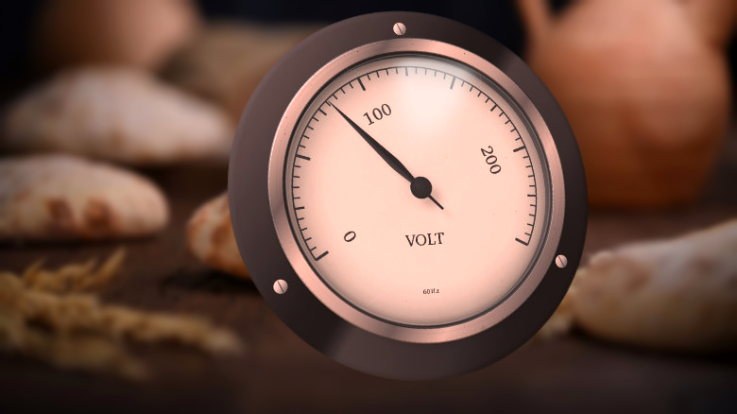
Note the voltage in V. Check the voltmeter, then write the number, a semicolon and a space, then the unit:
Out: 80; V
